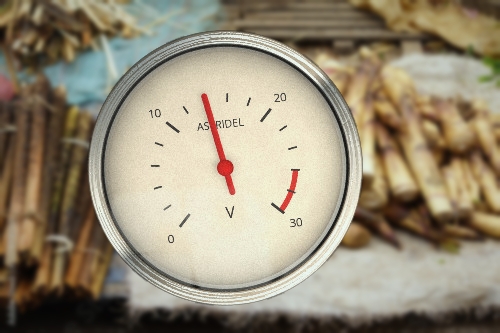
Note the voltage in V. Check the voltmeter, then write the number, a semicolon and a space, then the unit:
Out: 14; V
